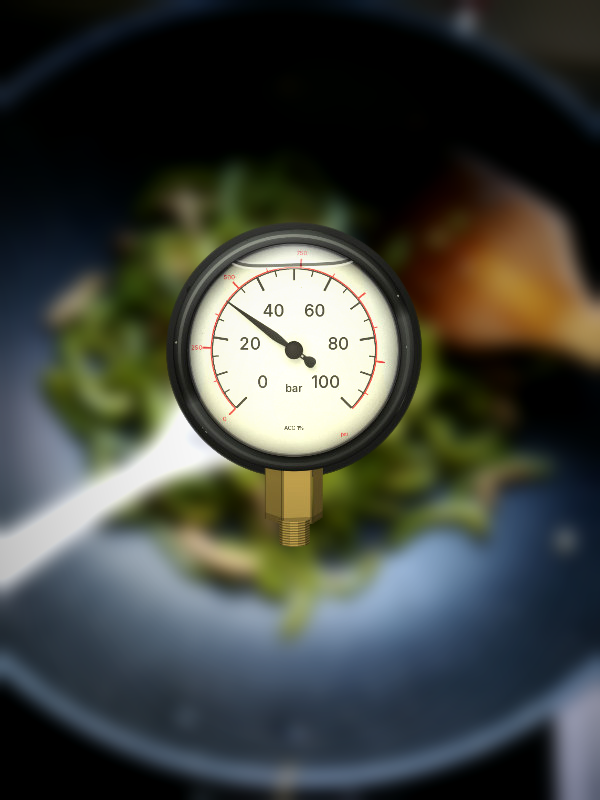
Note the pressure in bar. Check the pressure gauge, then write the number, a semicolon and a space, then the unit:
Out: 30; bar
